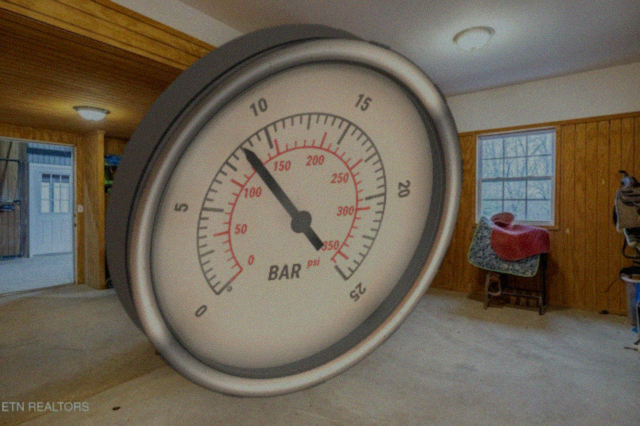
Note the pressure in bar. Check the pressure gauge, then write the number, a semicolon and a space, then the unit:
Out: 8.5; bar
